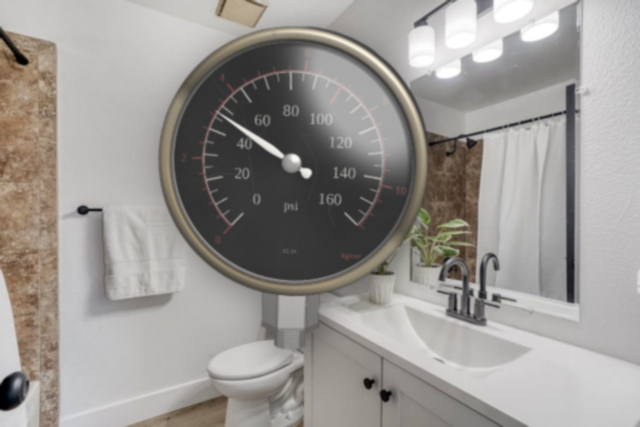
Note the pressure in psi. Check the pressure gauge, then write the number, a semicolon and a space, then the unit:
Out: 47.5; psi
